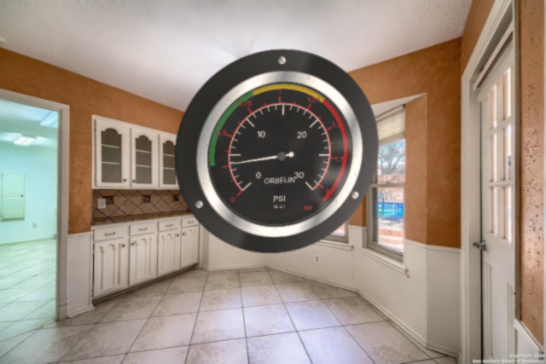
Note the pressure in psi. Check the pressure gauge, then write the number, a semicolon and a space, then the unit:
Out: 4; psi
